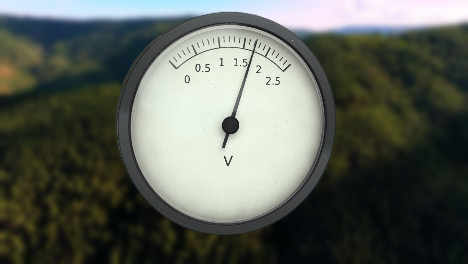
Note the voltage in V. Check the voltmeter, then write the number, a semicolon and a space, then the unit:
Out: 1.7; V
